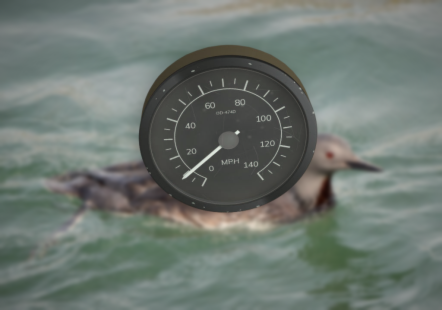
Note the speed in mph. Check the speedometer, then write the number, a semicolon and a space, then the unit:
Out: 10; mph
